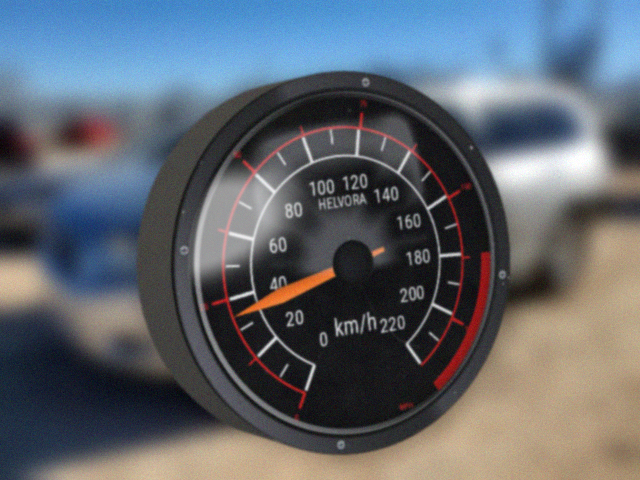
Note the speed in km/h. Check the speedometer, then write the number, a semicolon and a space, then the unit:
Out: 35; km/h
